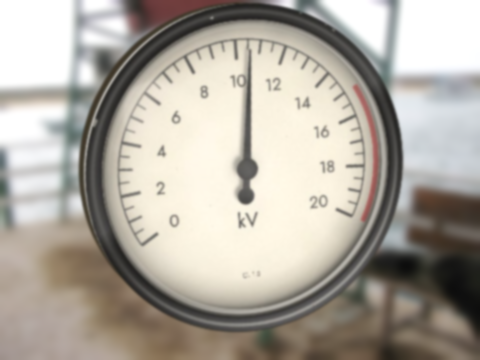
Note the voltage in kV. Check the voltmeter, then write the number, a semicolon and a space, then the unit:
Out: 10.5; kV
